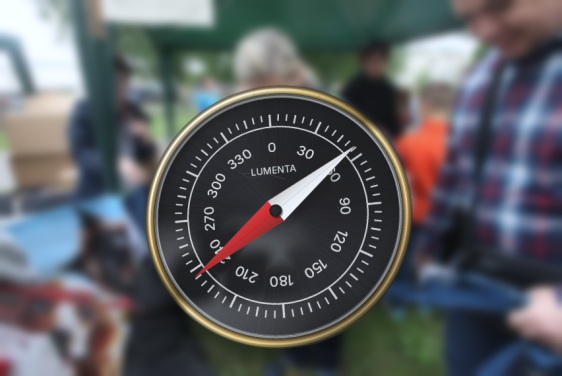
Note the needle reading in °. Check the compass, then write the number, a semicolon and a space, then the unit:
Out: 235; °
